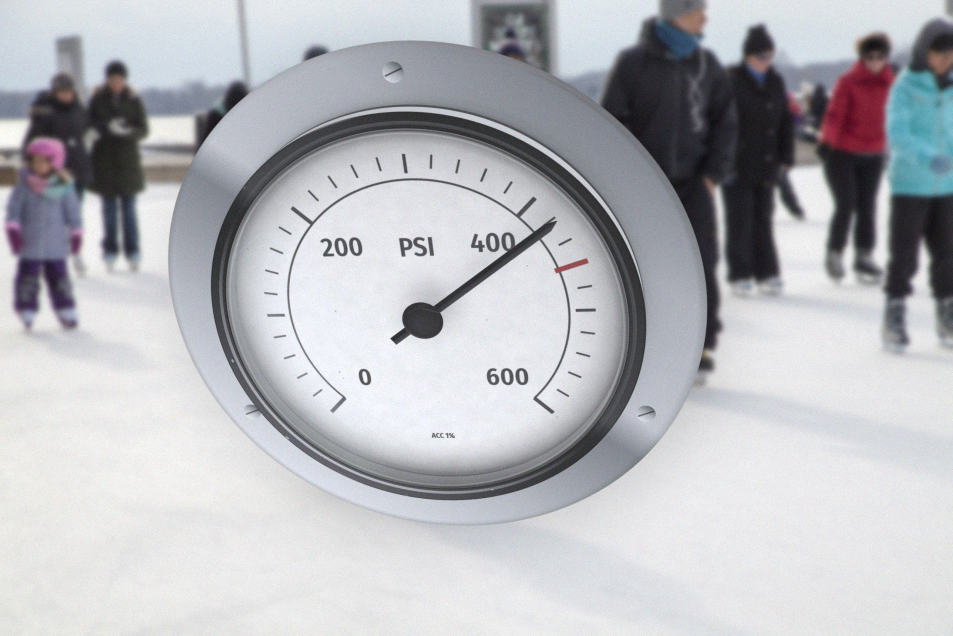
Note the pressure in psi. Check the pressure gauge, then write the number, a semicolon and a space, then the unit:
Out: 420; psi
